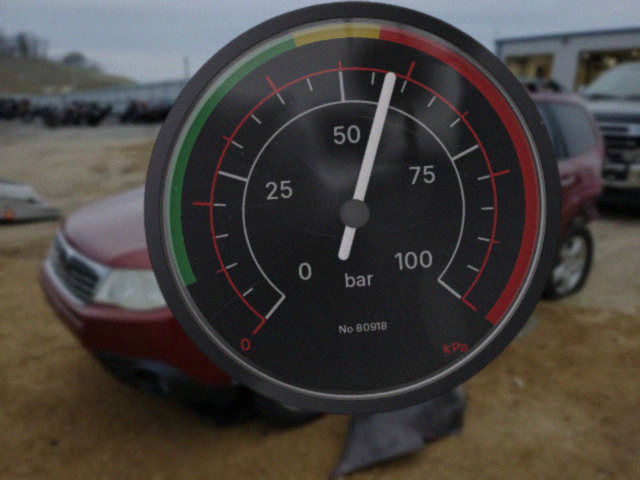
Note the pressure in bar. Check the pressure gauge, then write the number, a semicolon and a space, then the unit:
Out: 57.5; bar
